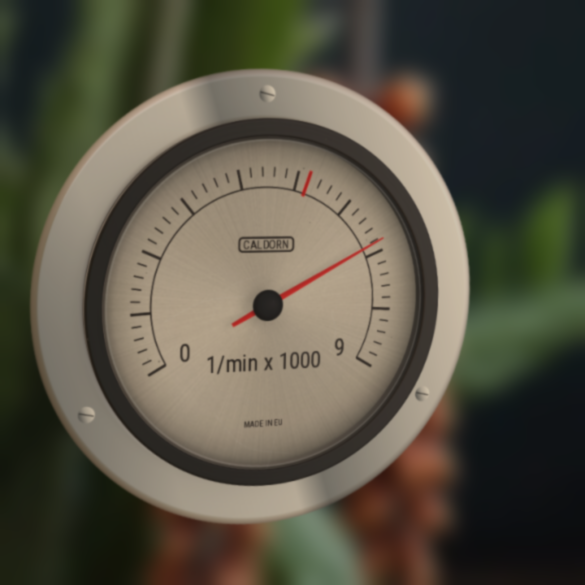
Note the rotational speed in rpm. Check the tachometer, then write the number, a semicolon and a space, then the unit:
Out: 6800; rpm
